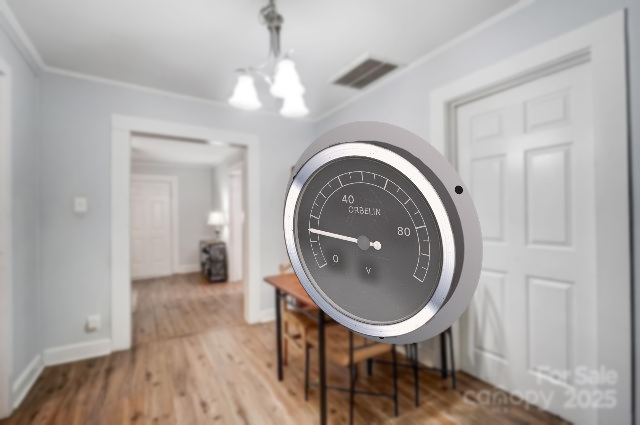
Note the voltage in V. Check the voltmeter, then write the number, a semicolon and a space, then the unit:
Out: 15; V
